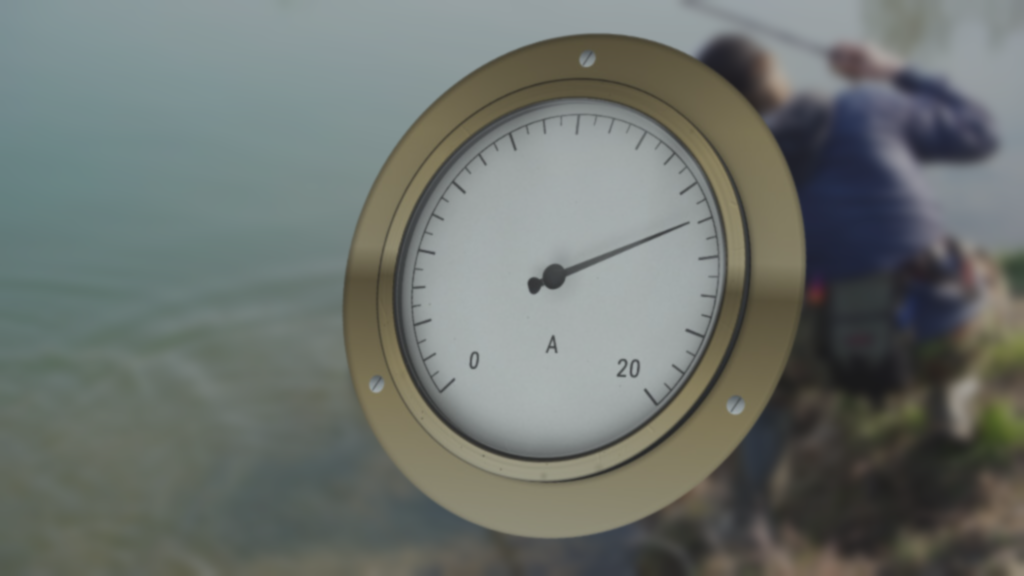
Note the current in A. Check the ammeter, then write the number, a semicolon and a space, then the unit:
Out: 15; A
